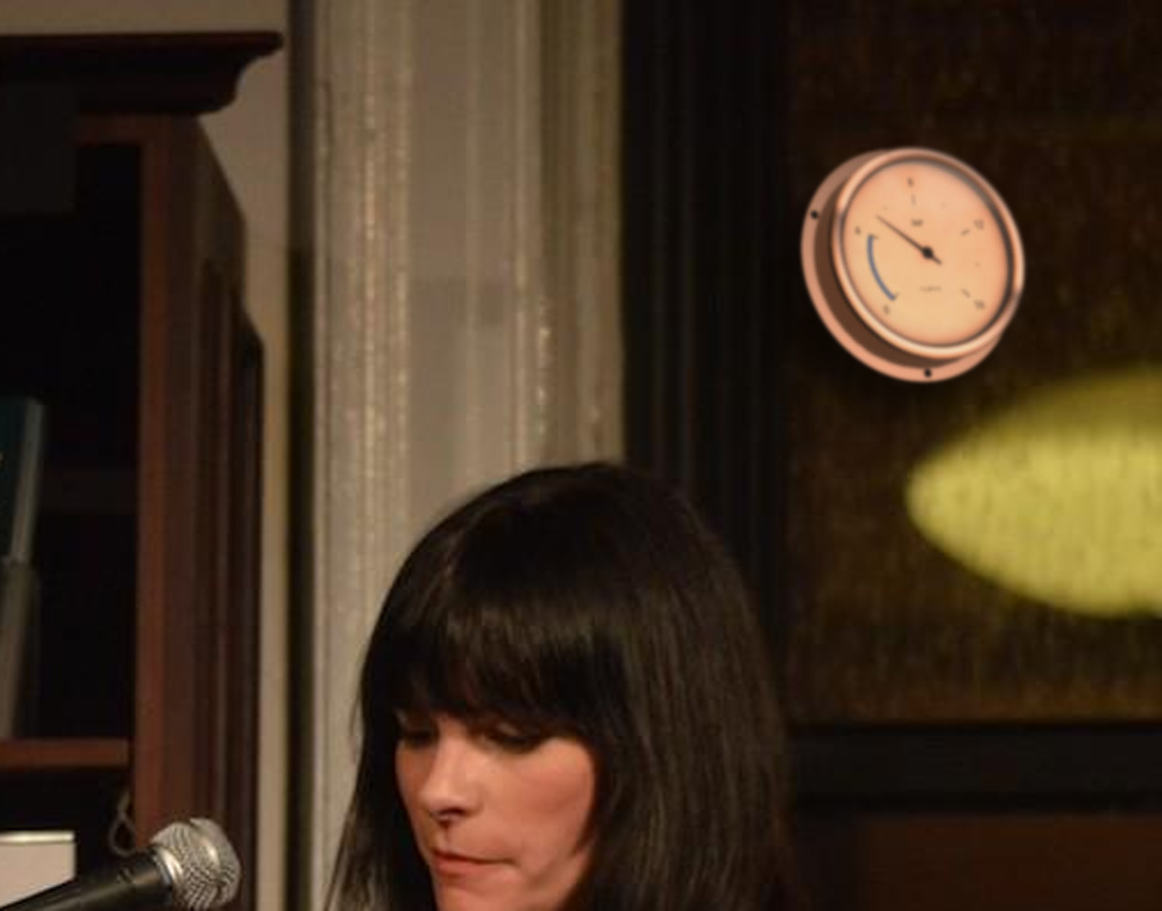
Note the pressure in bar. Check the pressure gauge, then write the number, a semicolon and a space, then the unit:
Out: 5; bar
